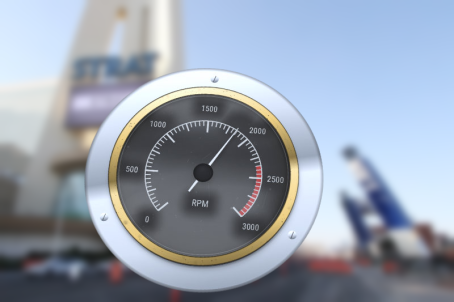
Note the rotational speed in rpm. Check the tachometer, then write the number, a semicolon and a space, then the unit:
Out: 1850; rpm
